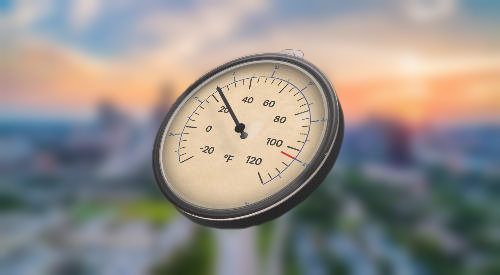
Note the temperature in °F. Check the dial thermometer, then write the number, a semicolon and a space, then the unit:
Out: 24; °F
